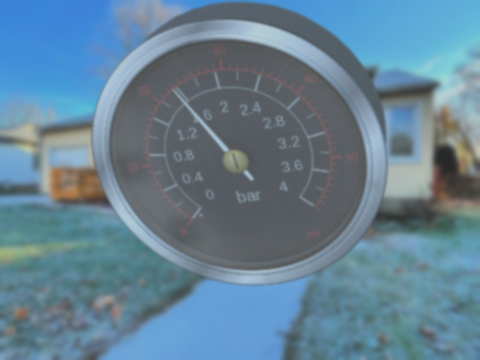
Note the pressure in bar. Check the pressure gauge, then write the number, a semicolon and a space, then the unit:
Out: 1.6; bar
